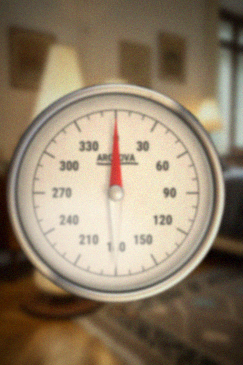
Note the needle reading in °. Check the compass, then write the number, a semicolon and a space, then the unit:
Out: 0; °
